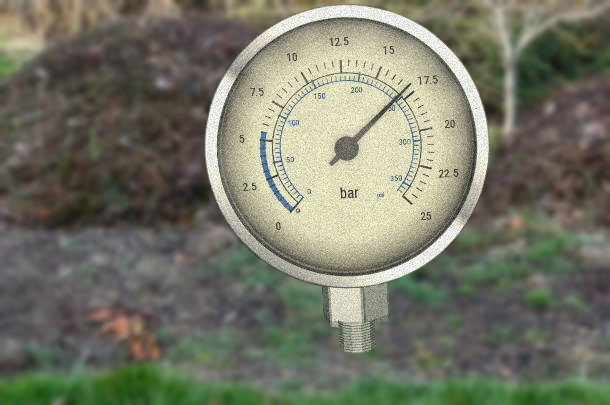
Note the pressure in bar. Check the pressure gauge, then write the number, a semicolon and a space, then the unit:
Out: 17; bar
